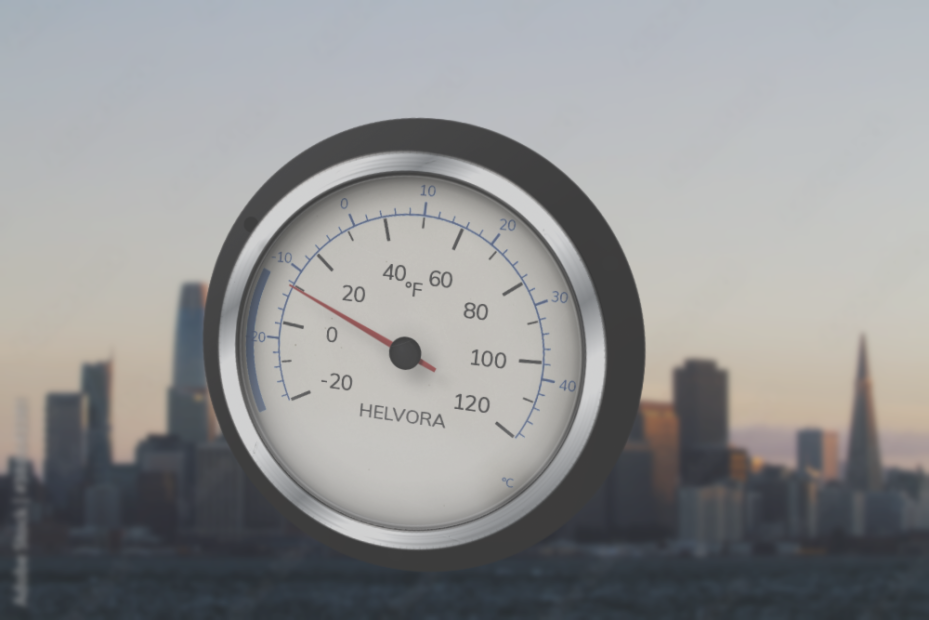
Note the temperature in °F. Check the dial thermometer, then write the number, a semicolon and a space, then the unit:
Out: 10; °F
